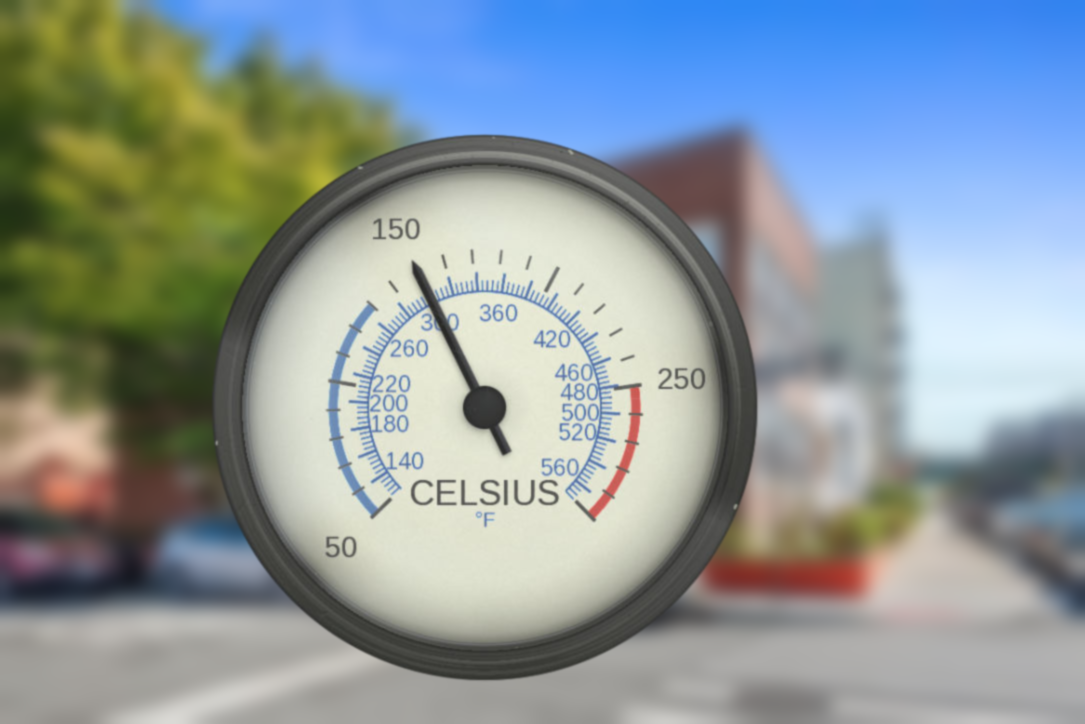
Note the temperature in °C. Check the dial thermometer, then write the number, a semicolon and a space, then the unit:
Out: 150; °C
